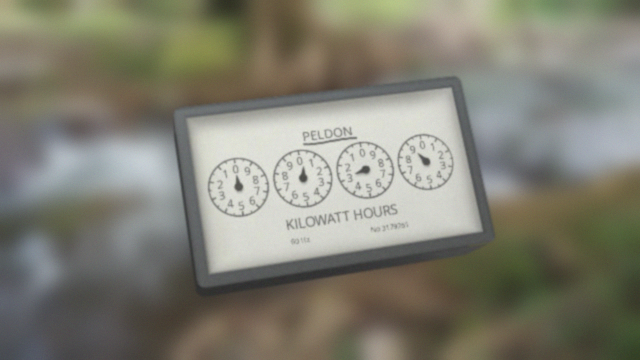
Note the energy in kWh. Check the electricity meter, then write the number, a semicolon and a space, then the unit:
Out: 29; kWh
